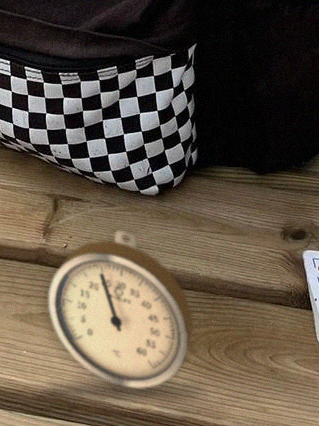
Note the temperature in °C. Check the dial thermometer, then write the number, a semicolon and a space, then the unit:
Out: 25; °C
